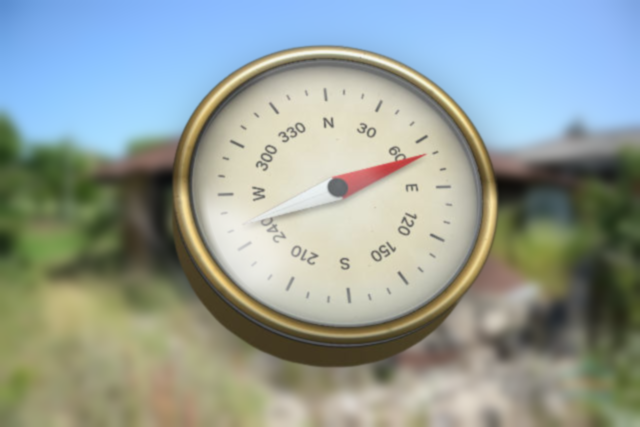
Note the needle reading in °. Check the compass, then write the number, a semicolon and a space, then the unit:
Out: 70; °
